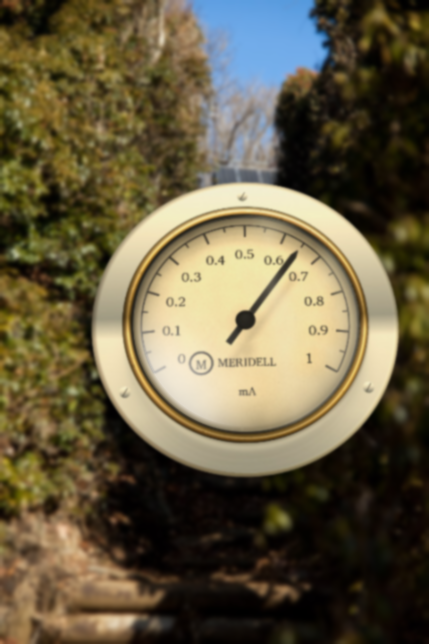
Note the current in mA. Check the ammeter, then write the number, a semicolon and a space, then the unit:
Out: 0.65; mA
